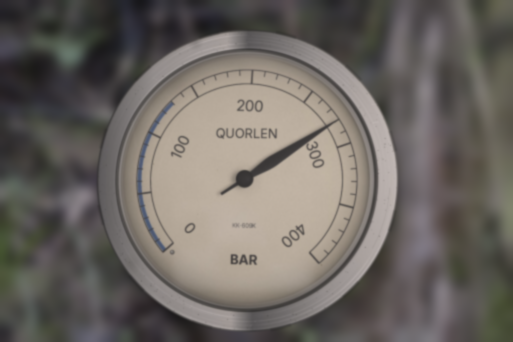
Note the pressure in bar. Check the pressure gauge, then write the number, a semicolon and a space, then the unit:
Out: 280; bar
